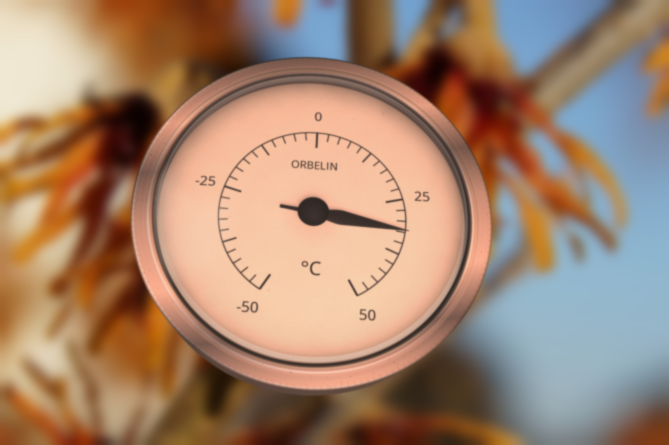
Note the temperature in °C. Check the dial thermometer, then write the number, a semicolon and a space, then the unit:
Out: 32.5; °C
